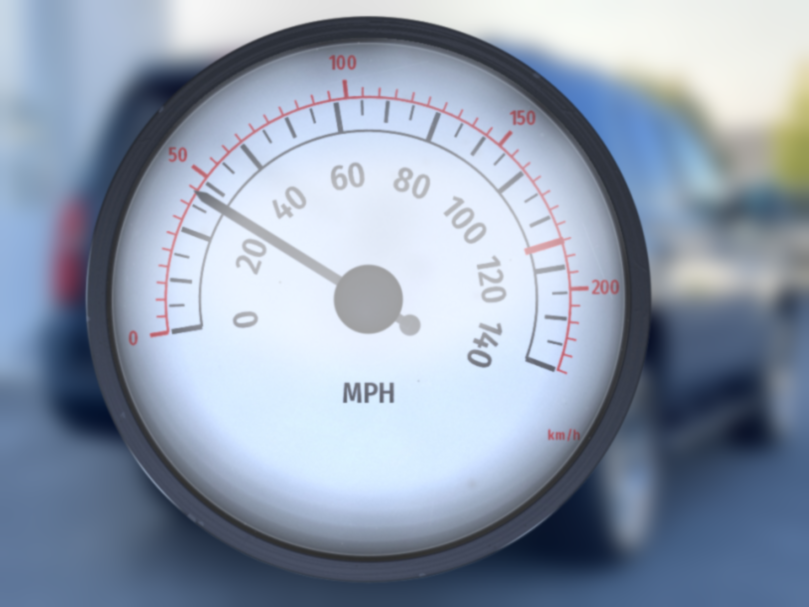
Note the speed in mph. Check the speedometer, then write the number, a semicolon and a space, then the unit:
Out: 27.5; mph
